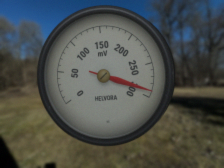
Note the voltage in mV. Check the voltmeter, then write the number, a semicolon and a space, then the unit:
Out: 290; mV
